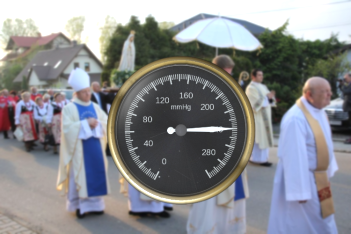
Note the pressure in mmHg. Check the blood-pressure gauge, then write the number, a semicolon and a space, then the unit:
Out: 240; mmHg
